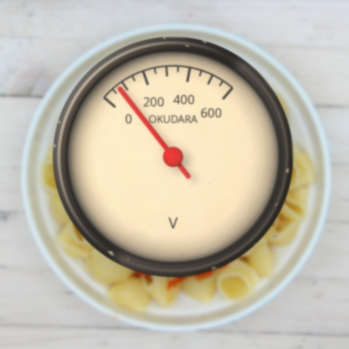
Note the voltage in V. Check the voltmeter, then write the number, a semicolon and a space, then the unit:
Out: 75; V
